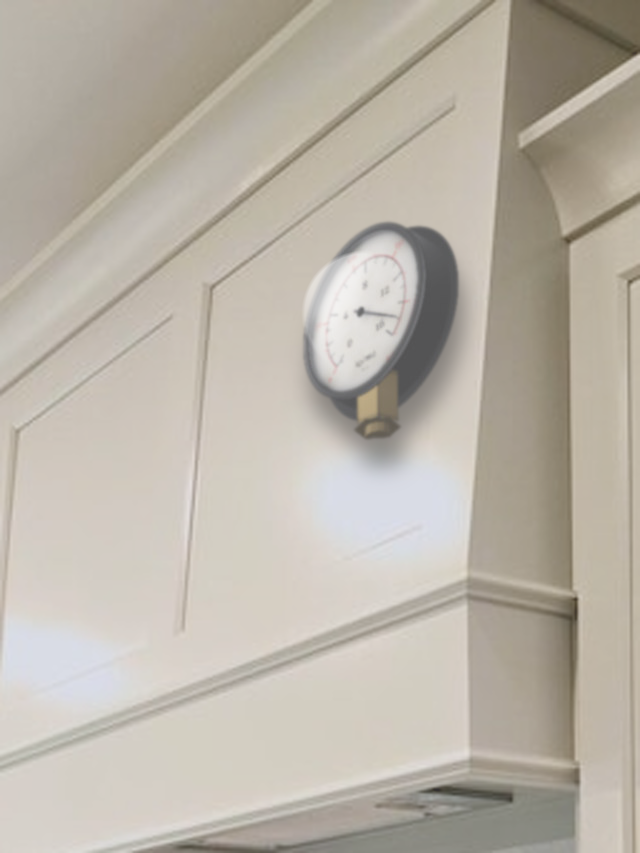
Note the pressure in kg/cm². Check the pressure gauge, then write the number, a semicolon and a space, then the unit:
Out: 15; kg/cm²
